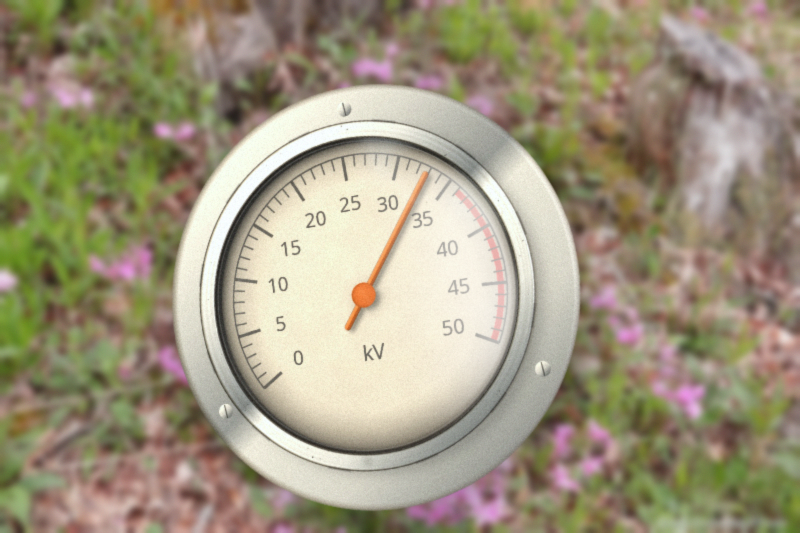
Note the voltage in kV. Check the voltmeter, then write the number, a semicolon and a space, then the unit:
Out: 33; kV
